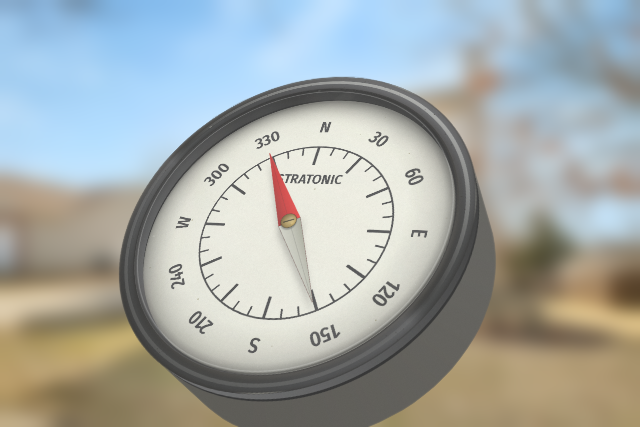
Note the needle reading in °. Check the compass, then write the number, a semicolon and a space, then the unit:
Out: 330; °
